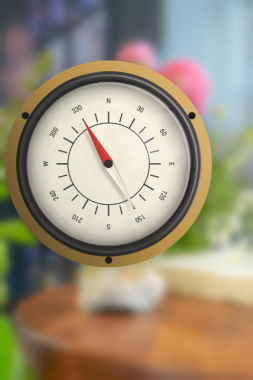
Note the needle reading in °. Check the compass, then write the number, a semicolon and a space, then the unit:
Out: 330; °
